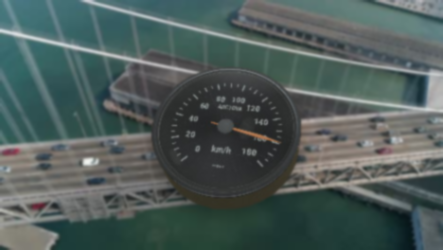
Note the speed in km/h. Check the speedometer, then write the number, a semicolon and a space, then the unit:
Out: 160; km/h
